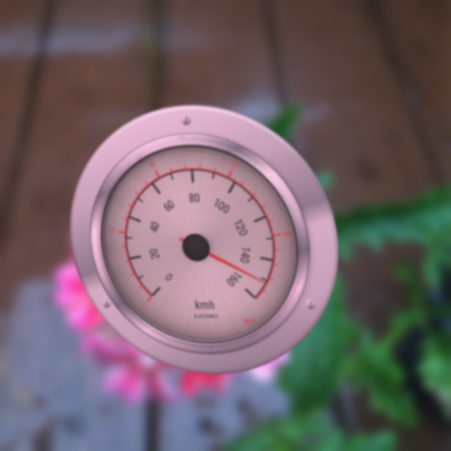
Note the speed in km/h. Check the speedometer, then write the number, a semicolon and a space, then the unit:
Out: 150; km/h
